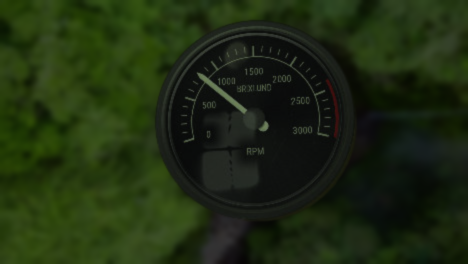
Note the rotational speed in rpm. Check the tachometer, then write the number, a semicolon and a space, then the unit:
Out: 800; rpm
